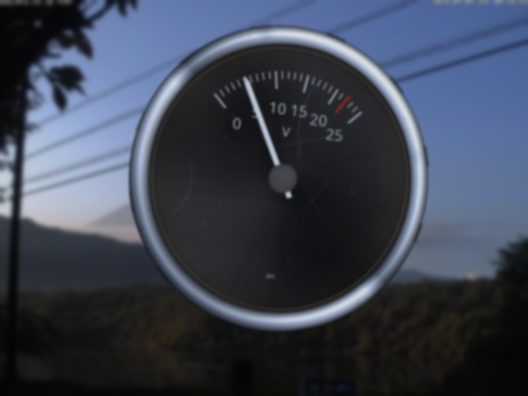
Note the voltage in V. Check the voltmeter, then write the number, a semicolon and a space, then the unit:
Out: 5; V
